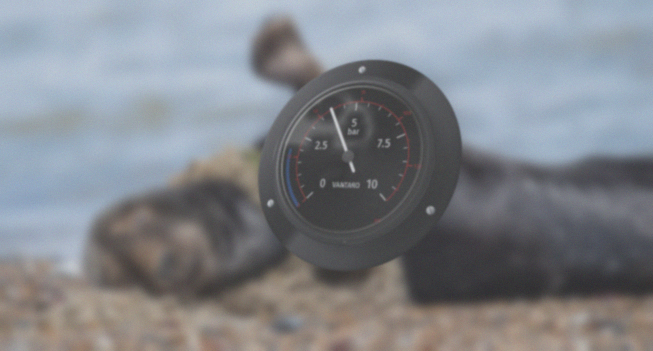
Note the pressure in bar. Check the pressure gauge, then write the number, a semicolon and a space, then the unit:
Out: 4; bar
